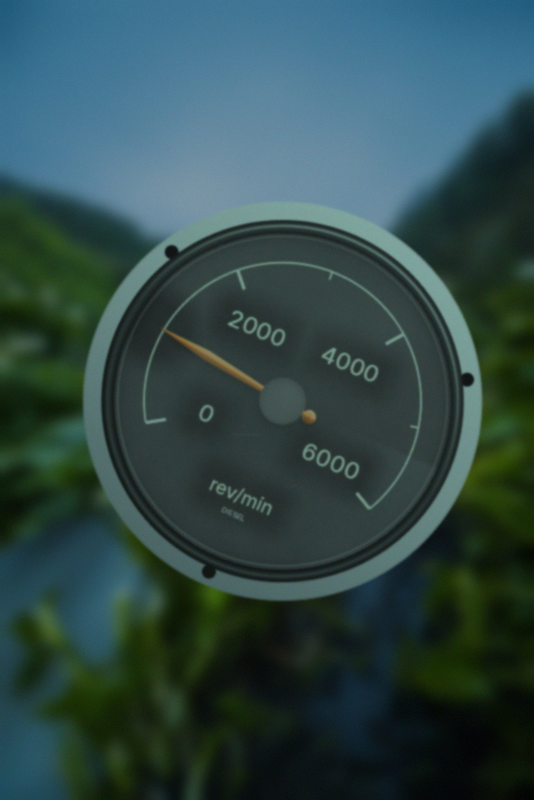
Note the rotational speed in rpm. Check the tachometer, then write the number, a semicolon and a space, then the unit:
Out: 1000; rpm
